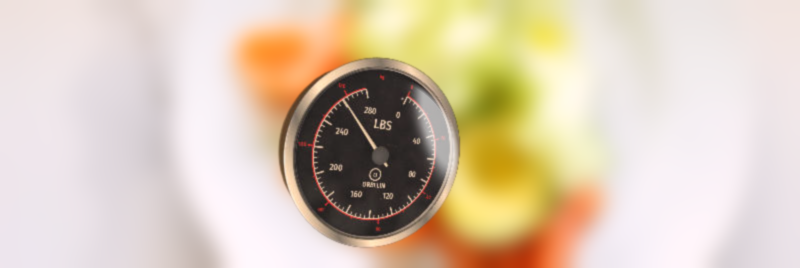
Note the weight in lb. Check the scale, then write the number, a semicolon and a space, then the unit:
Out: 260; lb
